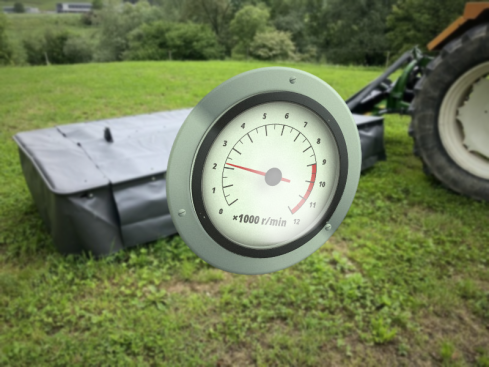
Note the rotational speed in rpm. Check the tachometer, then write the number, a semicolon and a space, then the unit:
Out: 2250; rpm
